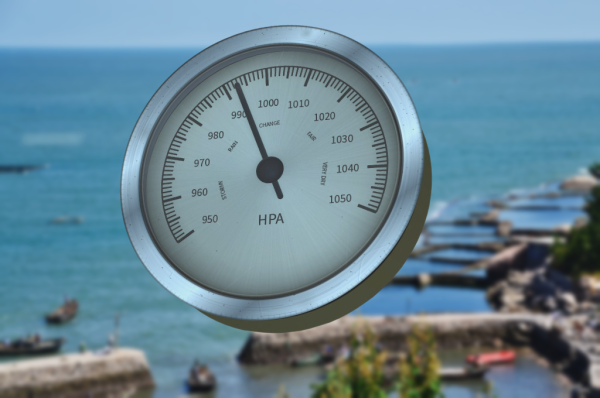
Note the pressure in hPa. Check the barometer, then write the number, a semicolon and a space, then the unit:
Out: 993; hPa
